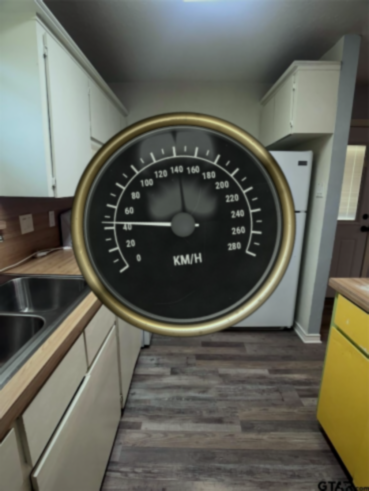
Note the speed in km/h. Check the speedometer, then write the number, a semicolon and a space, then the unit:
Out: 45; km/h
